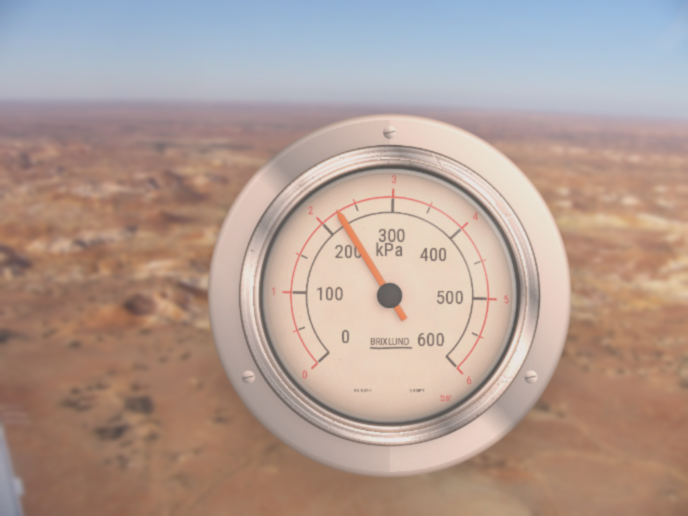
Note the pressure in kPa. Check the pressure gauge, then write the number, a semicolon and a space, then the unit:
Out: 225; kPa
